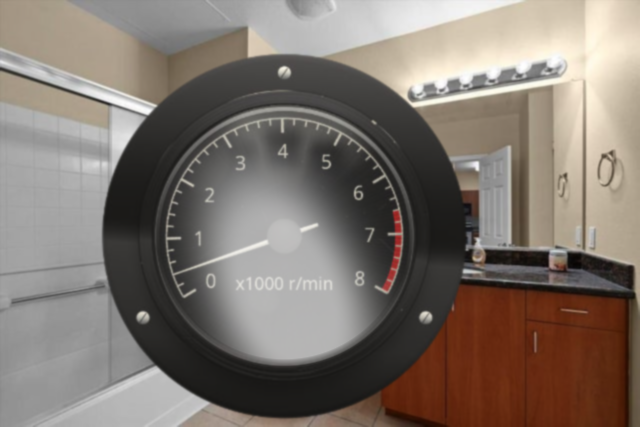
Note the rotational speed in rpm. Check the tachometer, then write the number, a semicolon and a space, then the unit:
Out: 400; rpm
